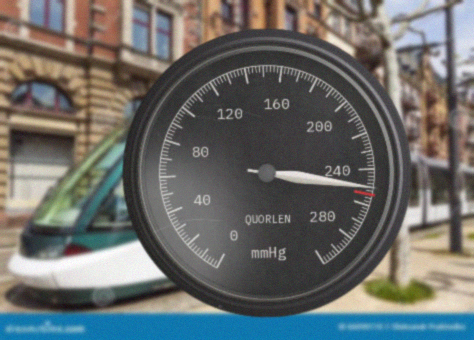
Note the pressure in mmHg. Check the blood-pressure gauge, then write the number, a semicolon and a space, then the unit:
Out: 250; mmHg
